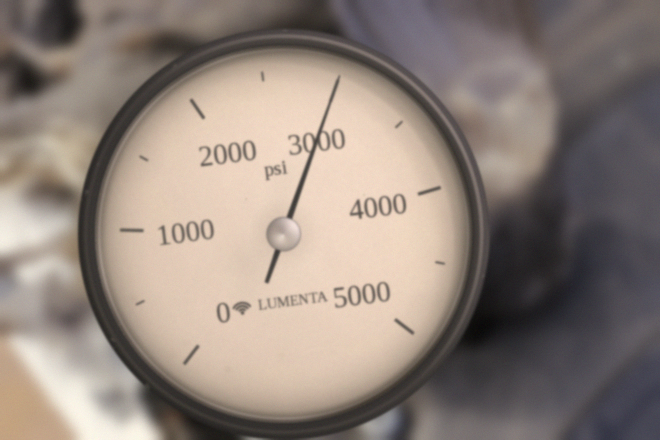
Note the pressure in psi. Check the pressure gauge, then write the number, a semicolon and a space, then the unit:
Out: 3000; psi
